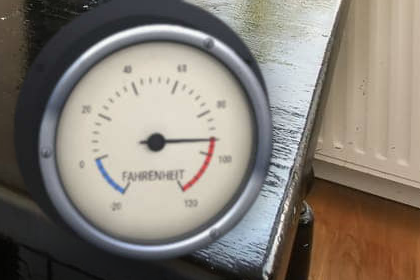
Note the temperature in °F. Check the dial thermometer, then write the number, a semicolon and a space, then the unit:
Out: 92; °F
